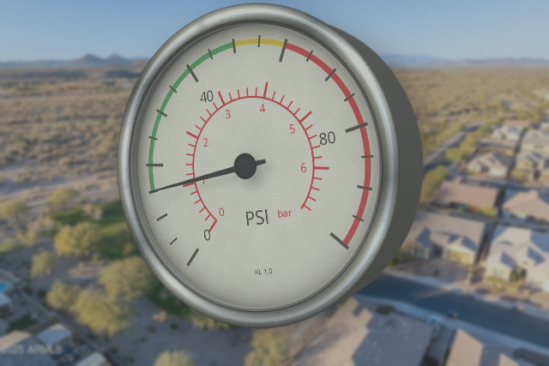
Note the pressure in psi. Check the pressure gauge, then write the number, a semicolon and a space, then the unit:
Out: 15; psi
